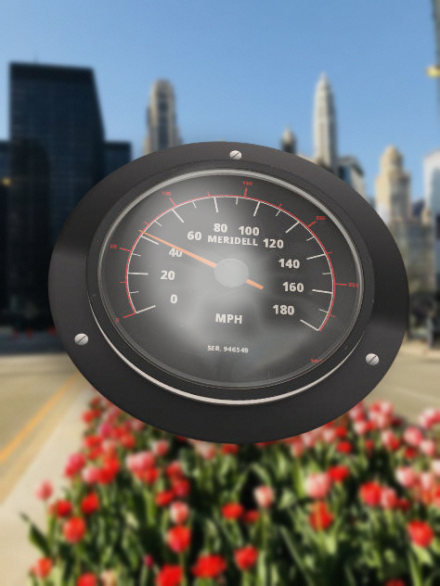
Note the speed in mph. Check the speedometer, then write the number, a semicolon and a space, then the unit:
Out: 40; mph
